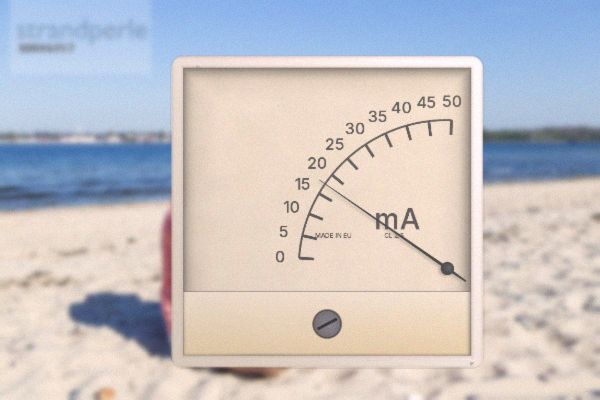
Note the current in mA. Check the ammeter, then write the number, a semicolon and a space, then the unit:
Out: 17.5; mA
